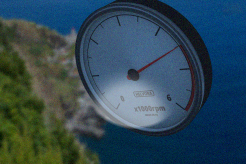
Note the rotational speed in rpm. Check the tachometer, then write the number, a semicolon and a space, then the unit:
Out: 4500; rpm
